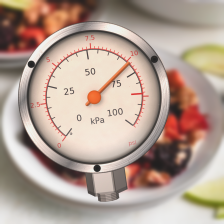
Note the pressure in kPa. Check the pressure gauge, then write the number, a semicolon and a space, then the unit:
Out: 70; kPa
